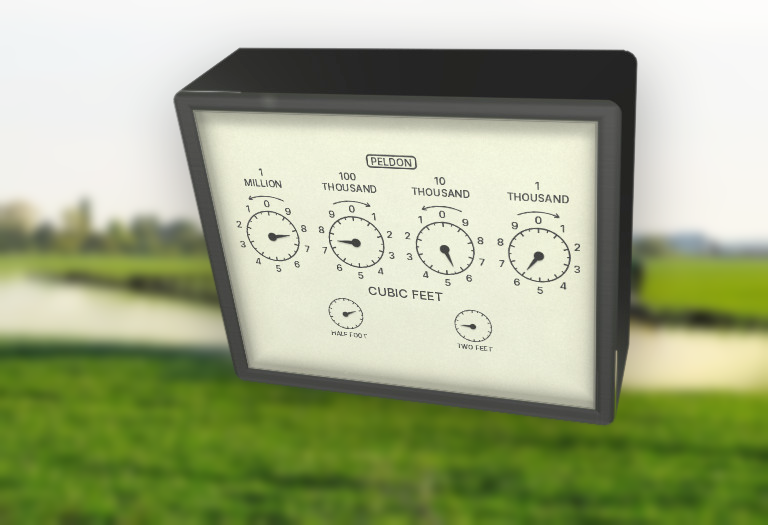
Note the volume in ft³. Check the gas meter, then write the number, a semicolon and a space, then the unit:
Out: 775600; ft³
